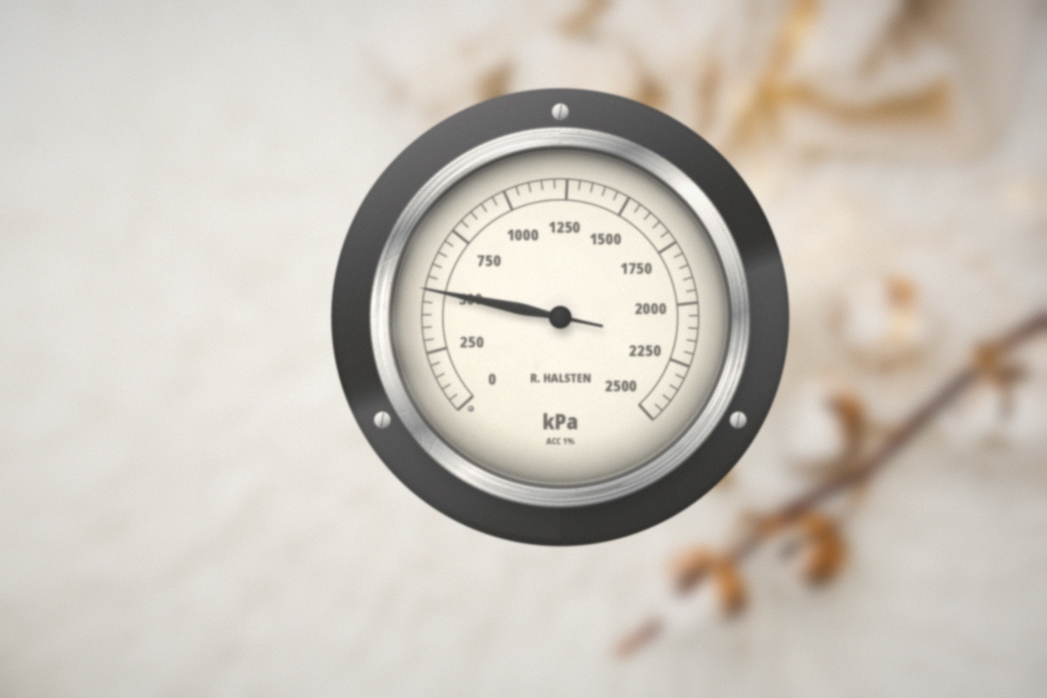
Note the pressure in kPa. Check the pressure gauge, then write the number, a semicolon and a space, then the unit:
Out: 500; kPa
